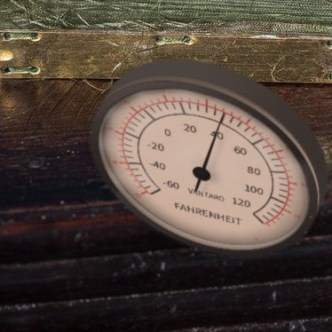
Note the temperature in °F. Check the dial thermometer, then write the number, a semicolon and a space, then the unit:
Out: 40; °F
